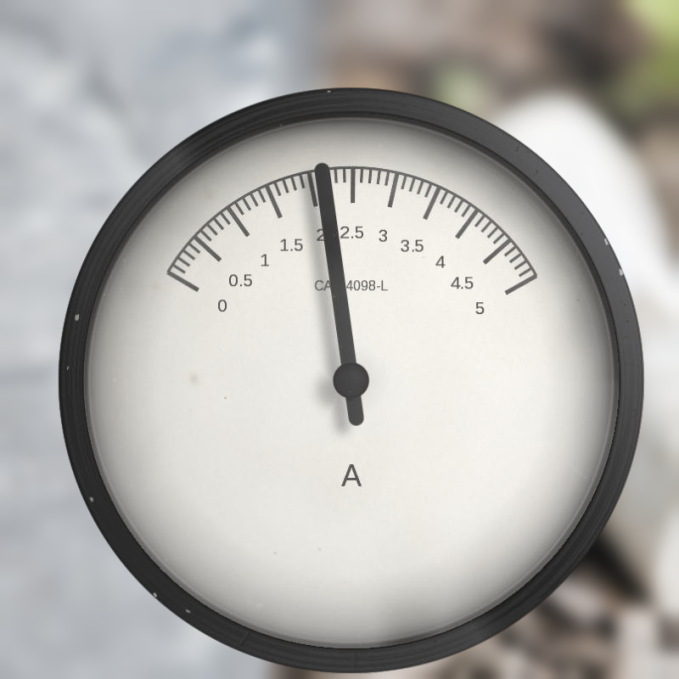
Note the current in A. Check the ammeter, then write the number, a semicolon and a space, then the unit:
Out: 2.15; A
